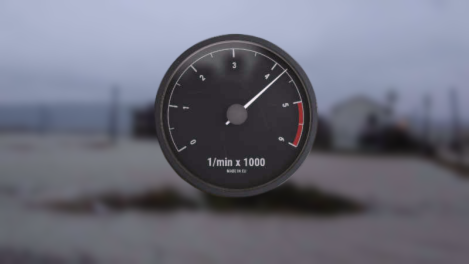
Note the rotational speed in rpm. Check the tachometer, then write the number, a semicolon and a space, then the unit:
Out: 4250; rpm
